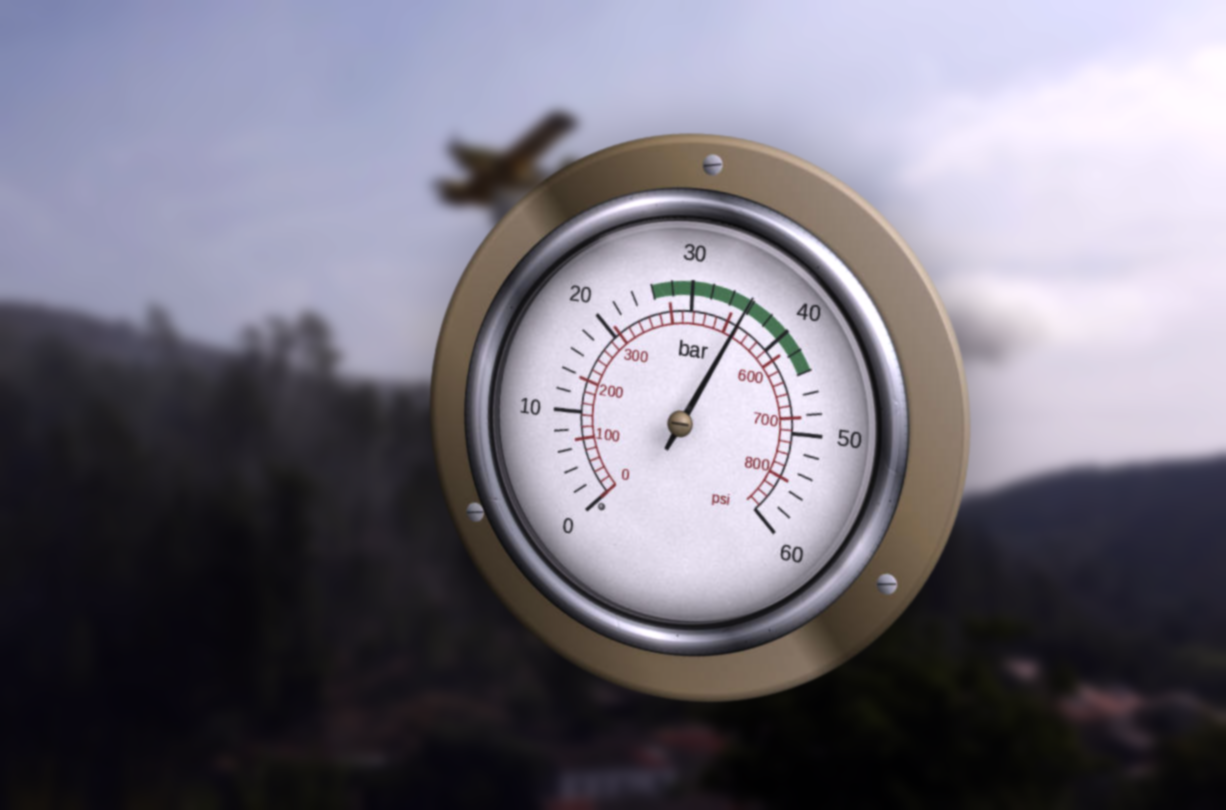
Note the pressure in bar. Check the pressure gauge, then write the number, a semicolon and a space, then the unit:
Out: 36; bar
